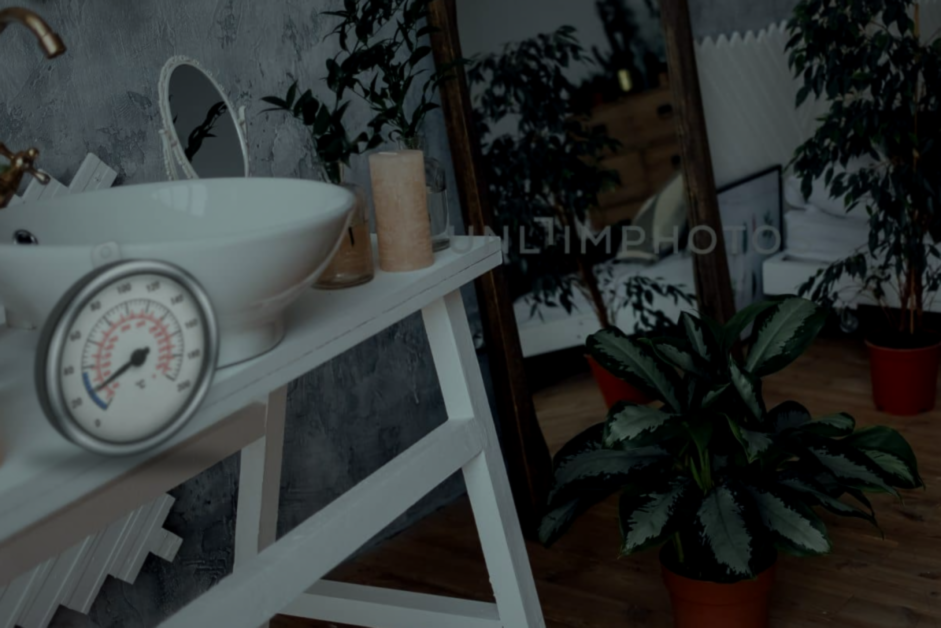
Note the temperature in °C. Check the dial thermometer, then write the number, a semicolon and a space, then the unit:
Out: 20; °C
